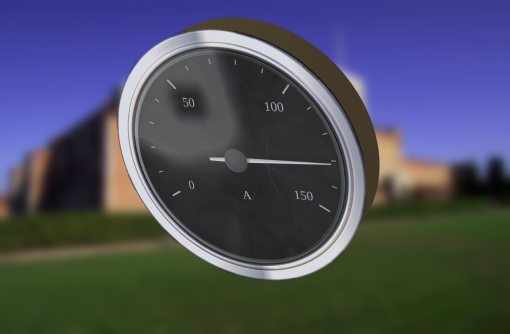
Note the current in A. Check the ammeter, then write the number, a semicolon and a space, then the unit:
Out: 130; A
